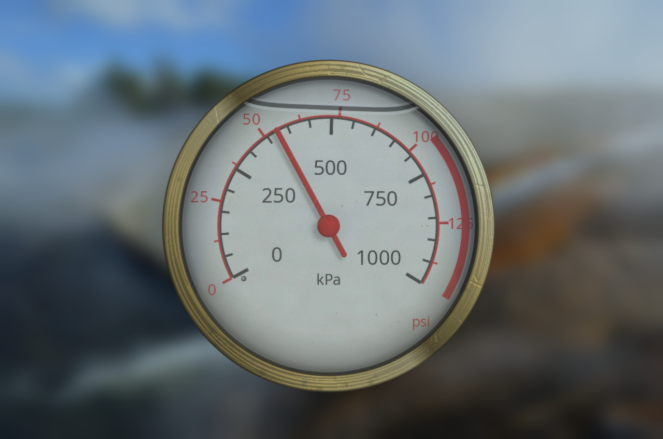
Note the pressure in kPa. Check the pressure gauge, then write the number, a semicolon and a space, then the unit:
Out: 375; kPa
